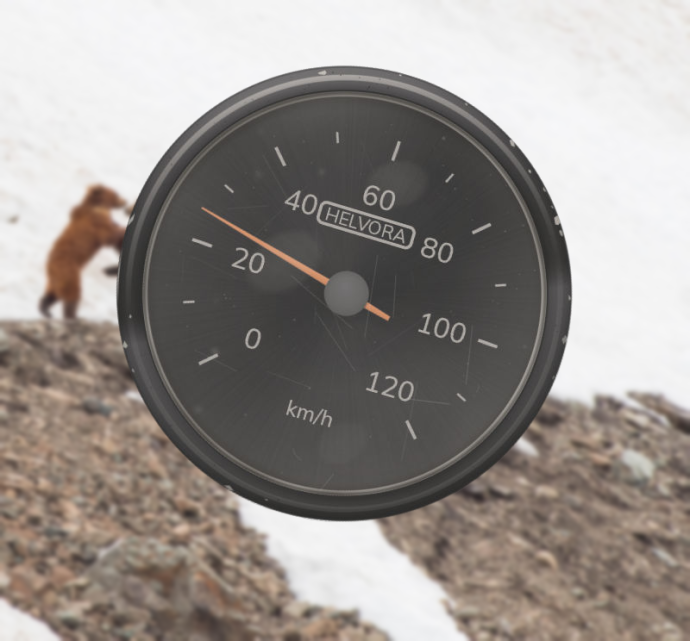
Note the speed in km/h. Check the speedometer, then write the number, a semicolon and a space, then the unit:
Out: 25; km/h
